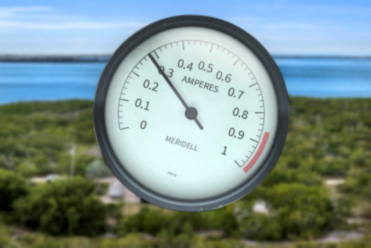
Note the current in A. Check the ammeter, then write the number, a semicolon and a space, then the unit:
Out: 0.28; A
